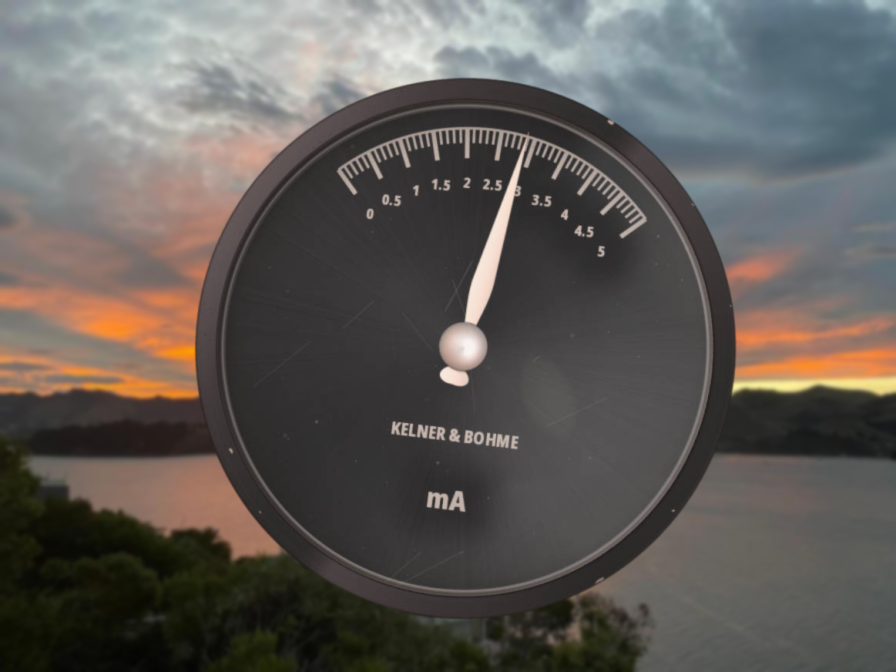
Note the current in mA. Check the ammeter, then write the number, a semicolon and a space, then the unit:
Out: 2.9; mA
